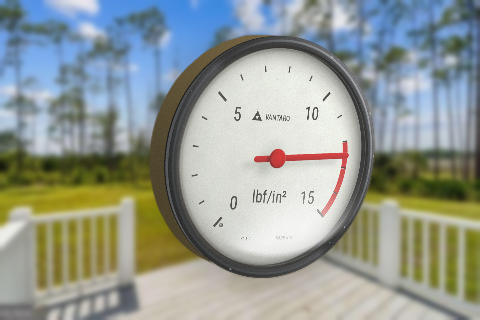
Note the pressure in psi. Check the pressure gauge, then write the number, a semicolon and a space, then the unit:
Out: 12.5; psi
